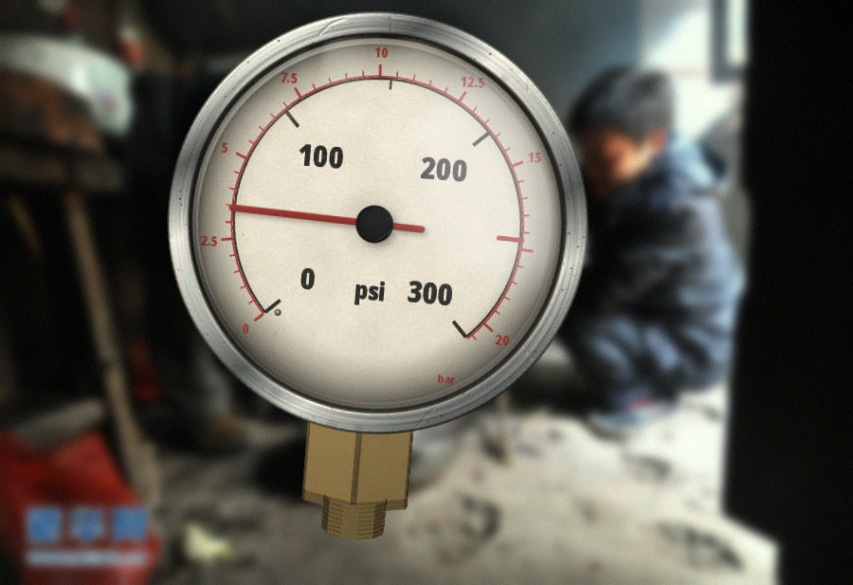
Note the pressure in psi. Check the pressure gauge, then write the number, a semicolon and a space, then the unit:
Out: 50; psi
